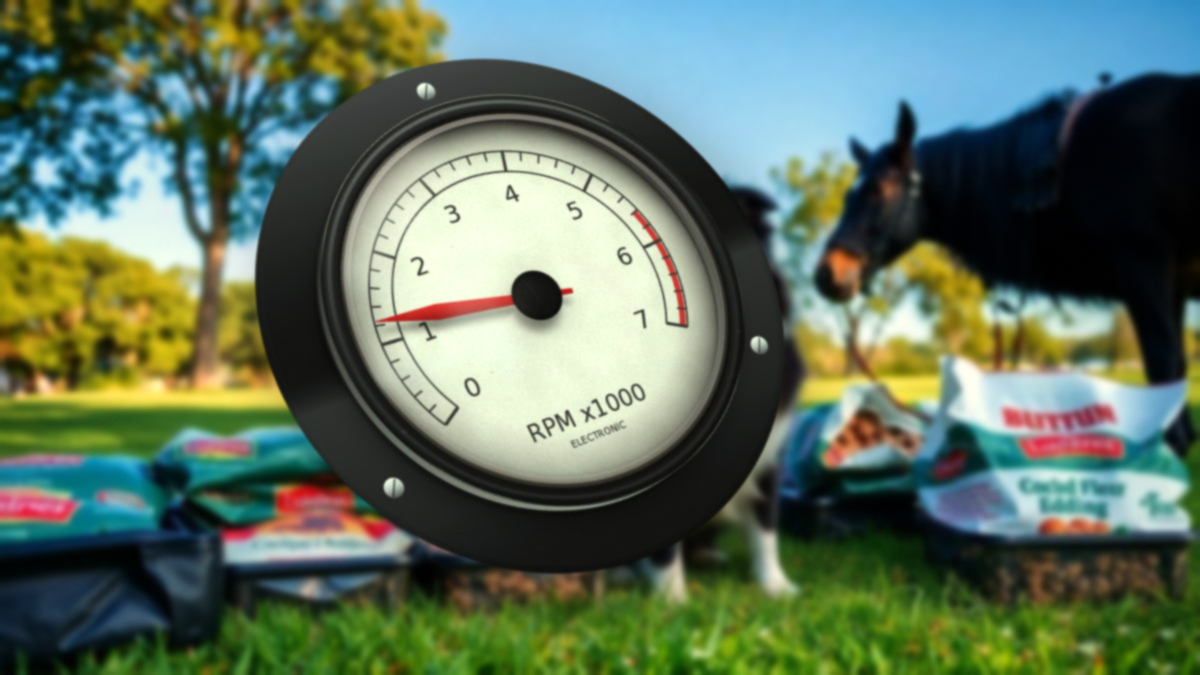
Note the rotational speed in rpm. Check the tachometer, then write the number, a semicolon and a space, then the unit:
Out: 1200; rpm
